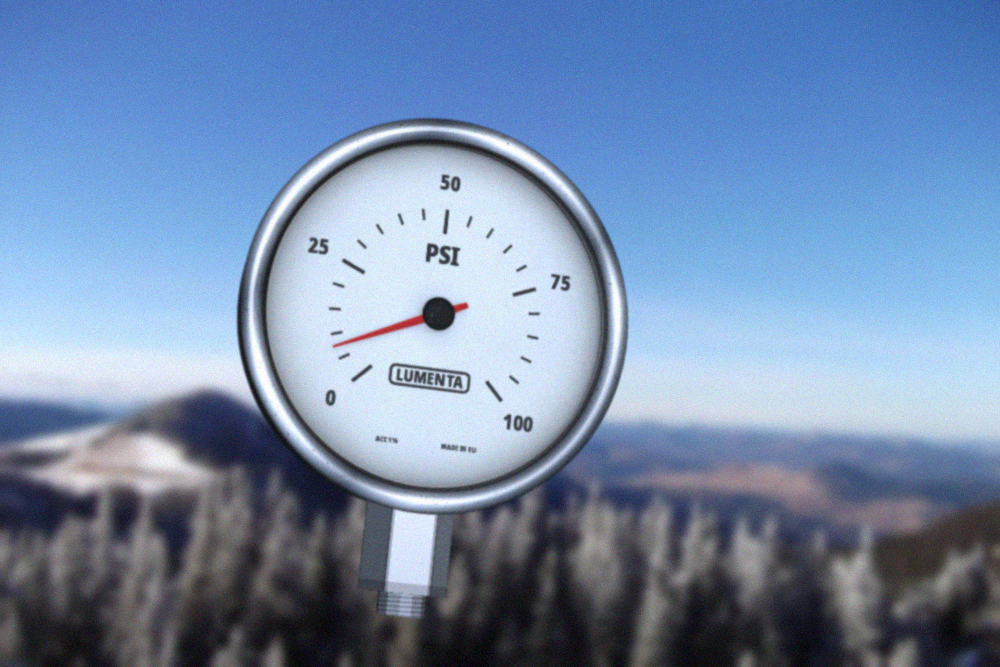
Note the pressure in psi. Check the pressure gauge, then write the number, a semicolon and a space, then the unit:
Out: 7.5; psi
